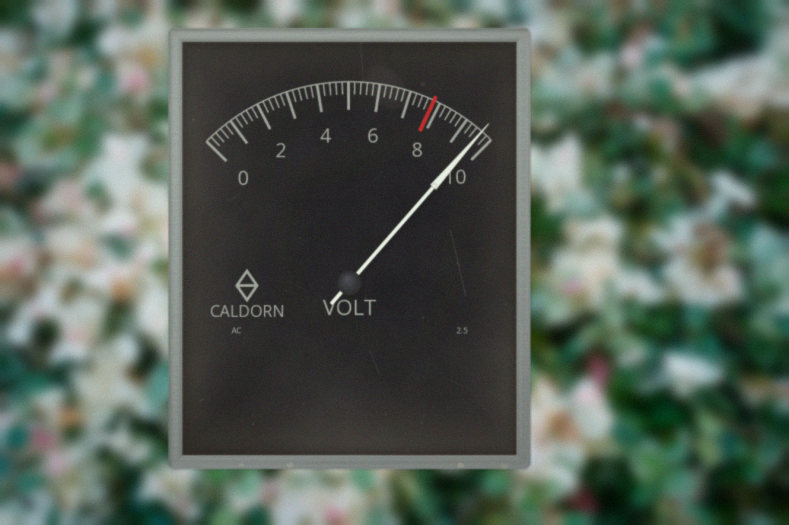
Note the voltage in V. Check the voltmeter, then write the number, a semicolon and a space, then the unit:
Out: 9.6; V
